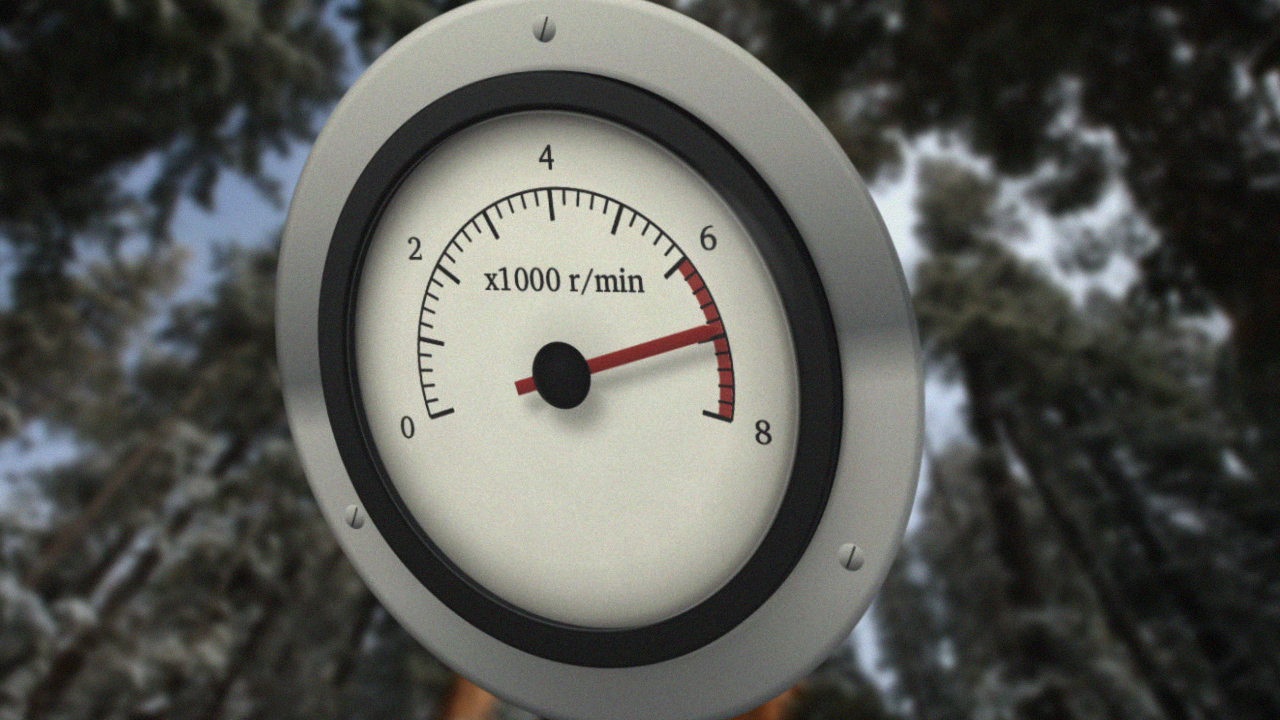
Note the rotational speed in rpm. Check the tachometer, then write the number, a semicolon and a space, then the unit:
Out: 6900; rpm
